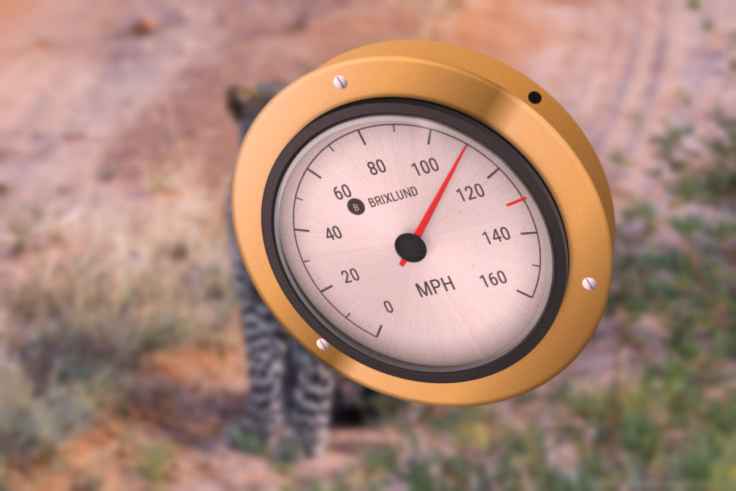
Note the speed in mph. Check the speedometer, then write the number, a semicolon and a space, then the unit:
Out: 110; mph
